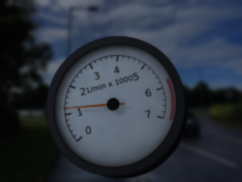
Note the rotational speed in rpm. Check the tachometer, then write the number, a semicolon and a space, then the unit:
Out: 1200; rpm
